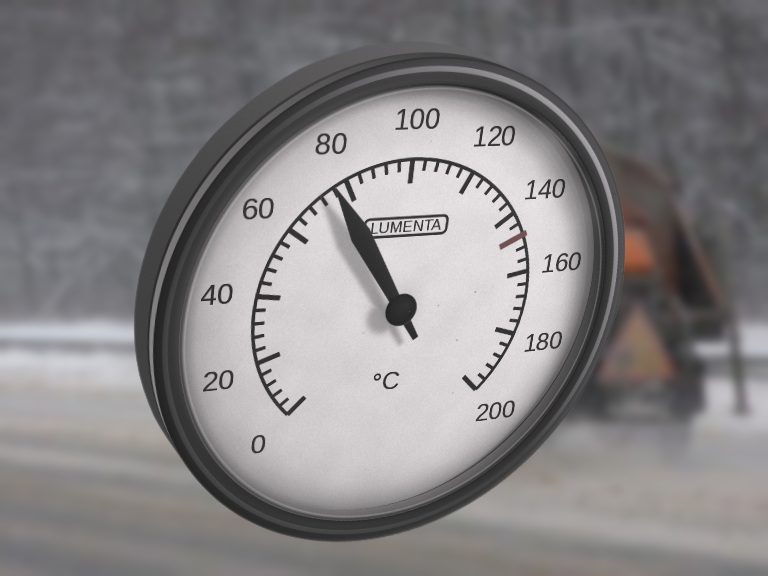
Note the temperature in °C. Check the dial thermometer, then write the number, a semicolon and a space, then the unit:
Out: 76; °C
